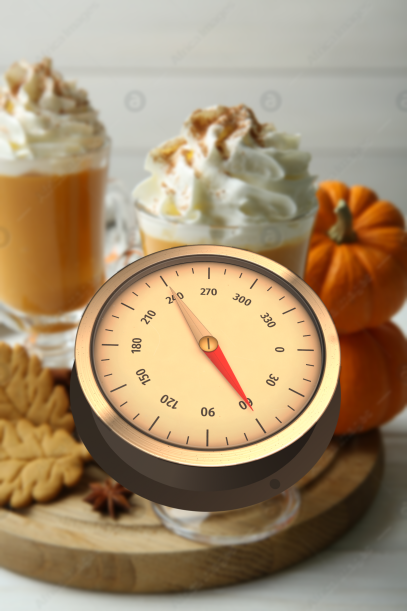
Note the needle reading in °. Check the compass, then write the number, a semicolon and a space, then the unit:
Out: 60; °
